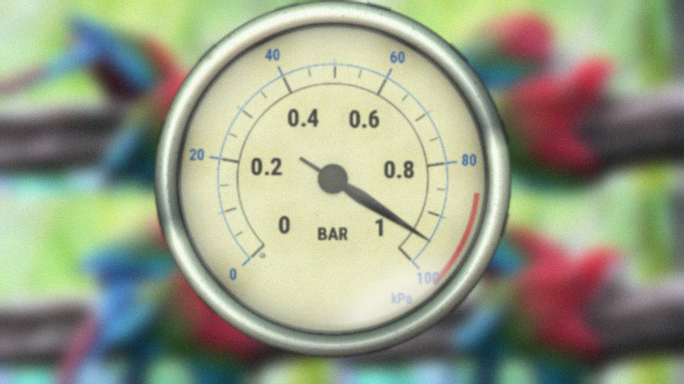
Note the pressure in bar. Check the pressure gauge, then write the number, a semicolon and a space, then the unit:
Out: 0.95; bar
